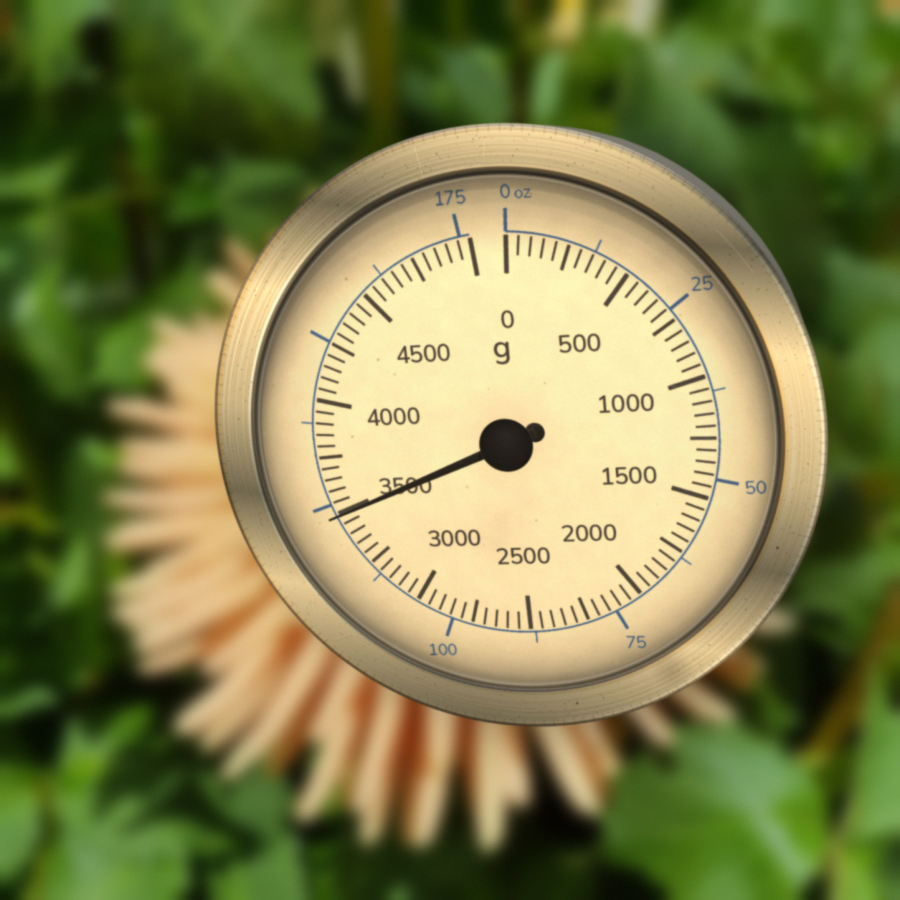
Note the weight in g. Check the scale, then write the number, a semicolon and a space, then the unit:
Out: 3500; g
